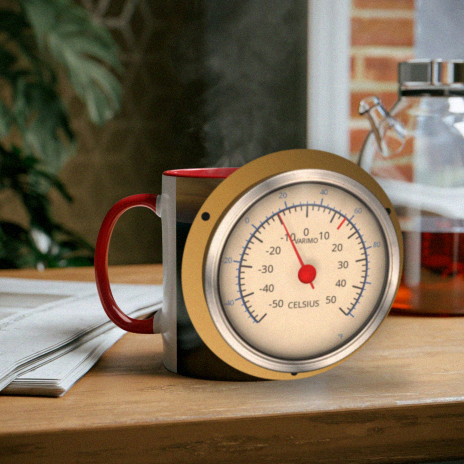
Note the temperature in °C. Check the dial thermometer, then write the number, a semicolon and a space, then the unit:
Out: -10; °C
